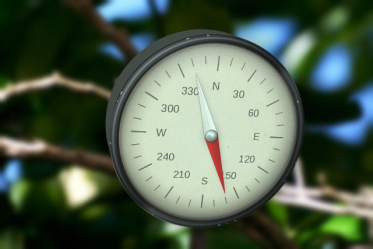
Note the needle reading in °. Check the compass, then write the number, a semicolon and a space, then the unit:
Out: 160; °
